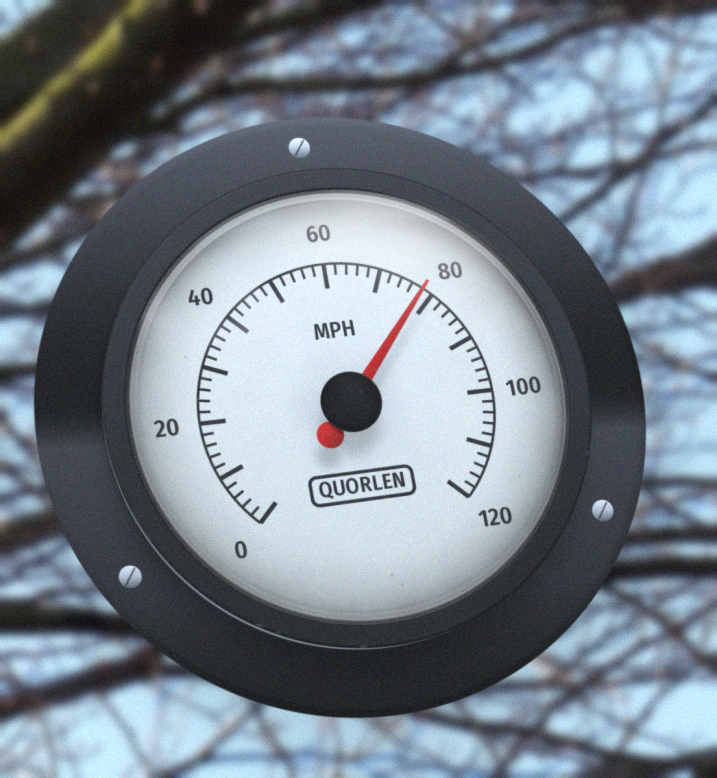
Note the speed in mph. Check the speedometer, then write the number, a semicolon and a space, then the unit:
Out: 78; mph
